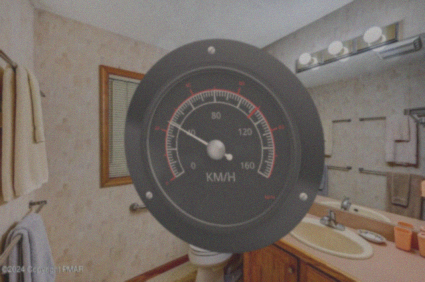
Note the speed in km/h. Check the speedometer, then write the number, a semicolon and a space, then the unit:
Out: 40; km/h
